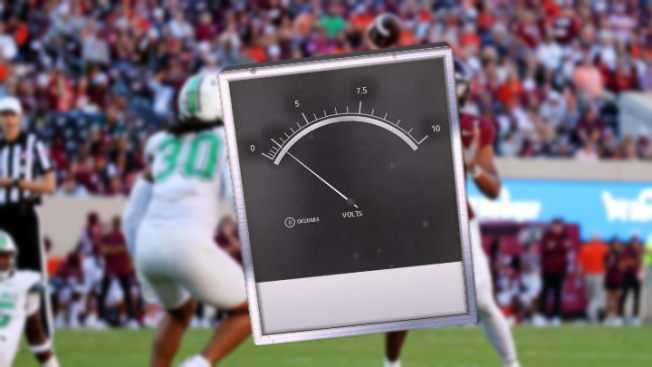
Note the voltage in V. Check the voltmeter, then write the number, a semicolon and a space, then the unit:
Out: 2.5; V
